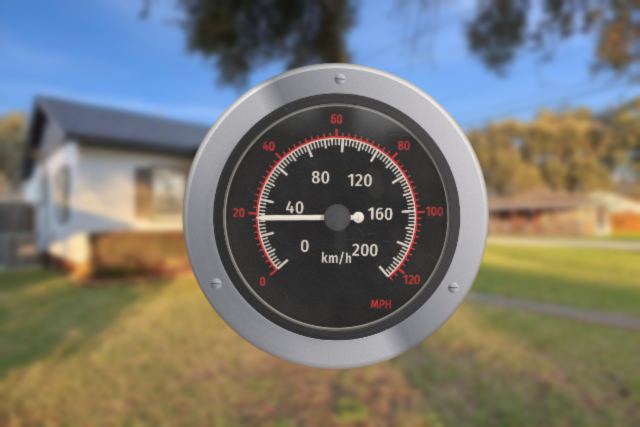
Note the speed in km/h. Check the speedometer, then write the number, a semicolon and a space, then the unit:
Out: 30; km/h
